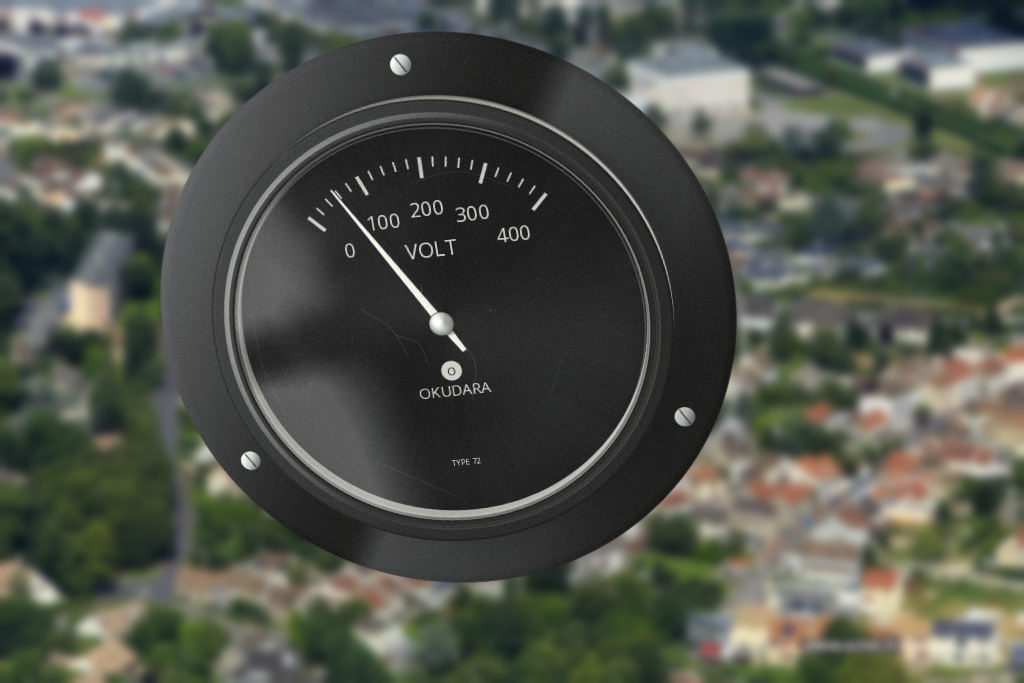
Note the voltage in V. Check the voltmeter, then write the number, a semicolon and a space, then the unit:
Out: 60; V
